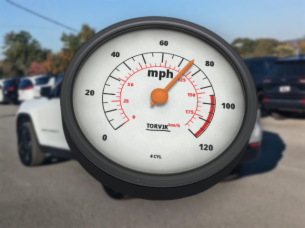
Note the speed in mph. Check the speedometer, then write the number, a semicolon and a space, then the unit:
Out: 75; mph
